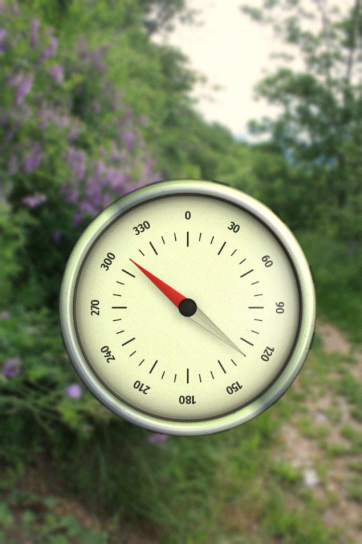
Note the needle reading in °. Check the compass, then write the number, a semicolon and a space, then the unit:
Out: 310; °
